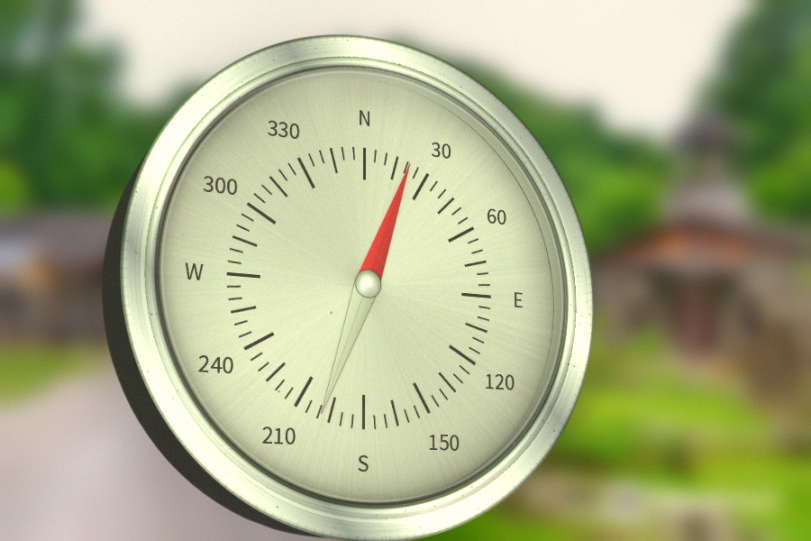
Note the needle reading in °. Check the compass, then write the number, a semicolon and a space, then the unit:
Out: 20; °
